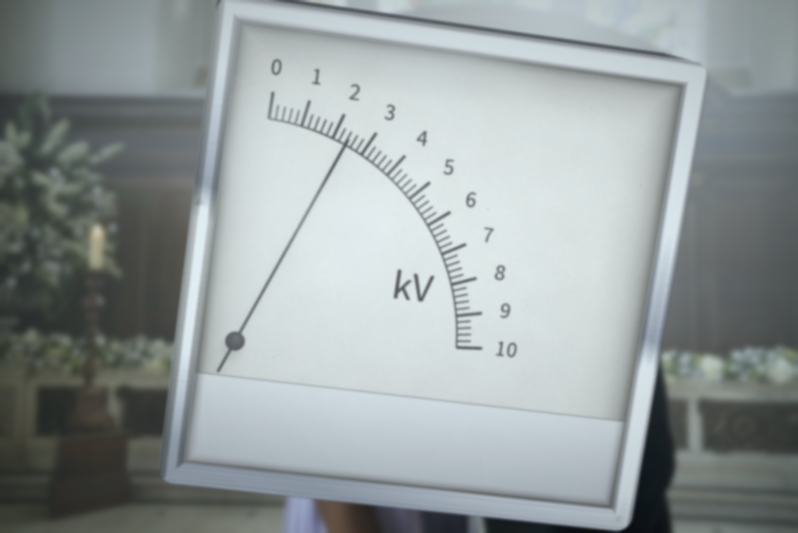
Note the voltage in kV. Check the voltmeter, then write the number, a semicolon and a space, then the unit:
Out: 2.4; kV
